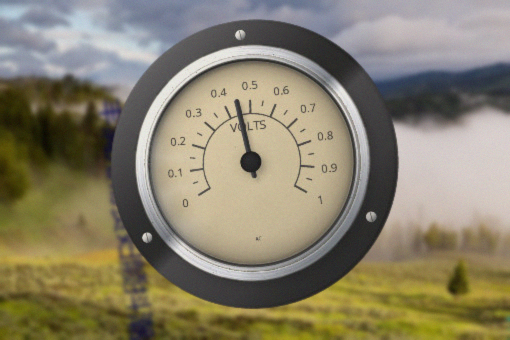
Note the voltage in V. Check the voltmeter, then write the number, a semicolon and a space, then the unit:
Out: 0.45; V
